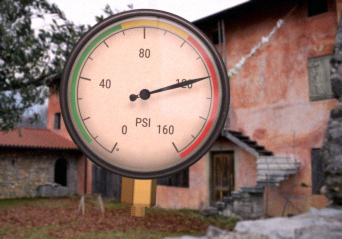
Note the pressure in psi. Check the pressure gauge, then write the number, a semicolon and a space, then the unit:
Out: 120; psi
